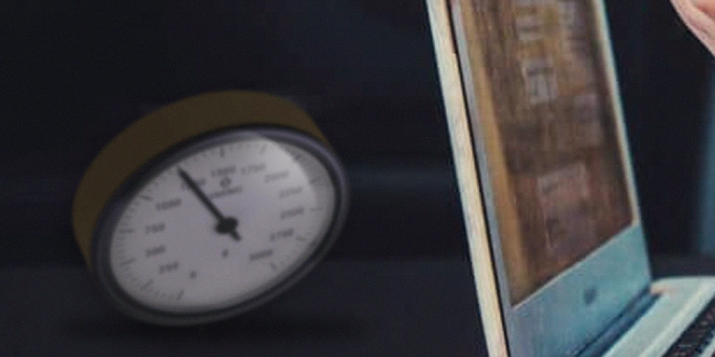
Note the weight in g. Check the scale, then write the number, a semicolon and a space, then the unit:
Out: 1250; g
